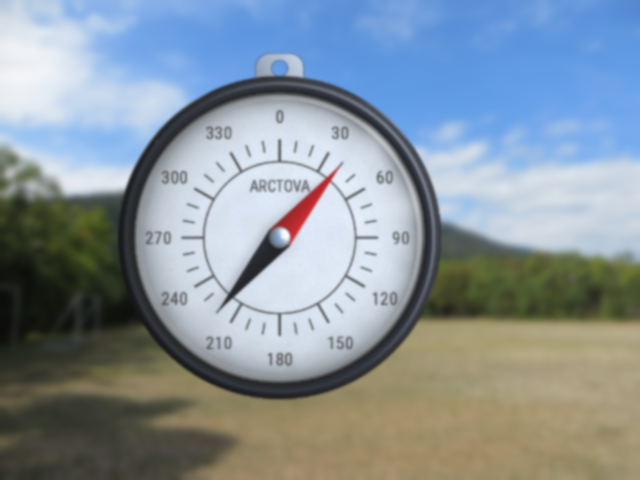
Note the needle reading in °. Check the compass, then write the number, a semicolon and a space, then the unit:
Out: 40; °
